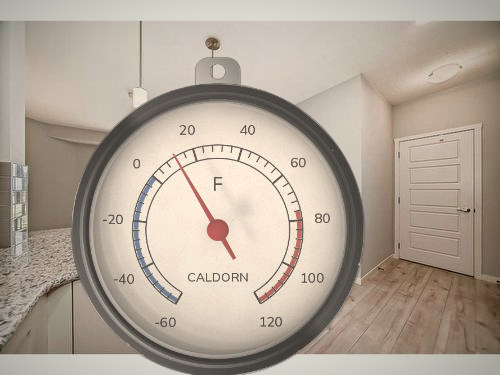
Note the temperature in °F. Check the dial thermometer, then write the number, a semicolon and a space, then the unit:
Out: 12; °F
